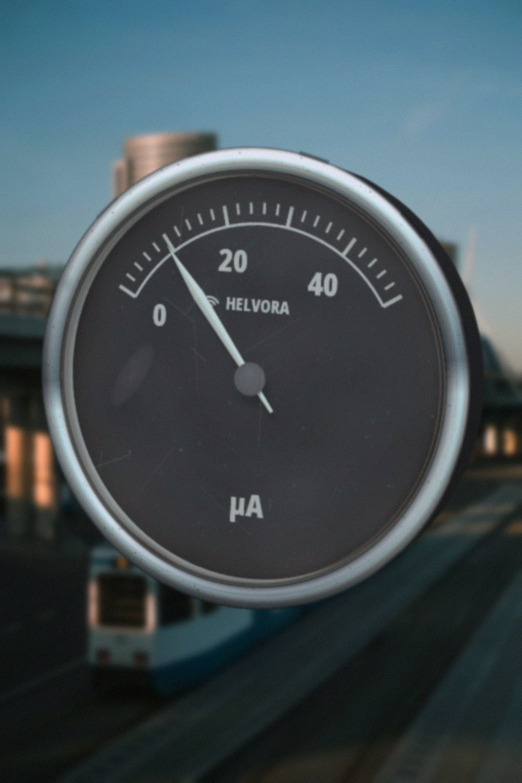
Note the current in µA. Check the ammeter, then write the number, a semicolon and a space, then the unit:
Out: 10; µA
